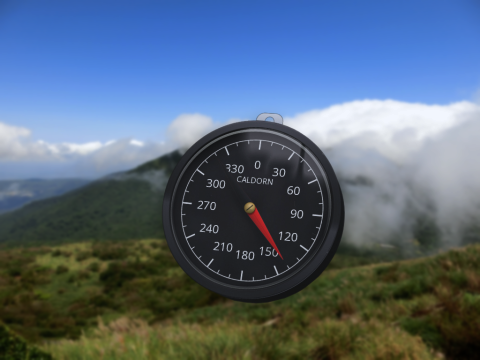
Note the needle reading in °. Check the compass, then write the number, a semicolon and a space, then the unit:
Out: 140; °
